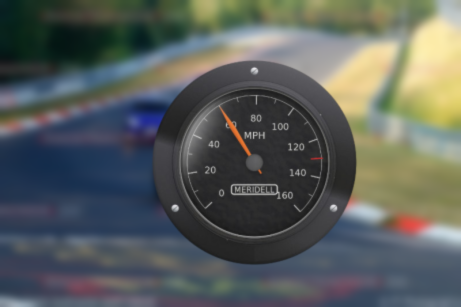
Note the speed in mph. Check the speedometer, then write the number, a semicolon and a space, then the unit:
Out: 60; mph
